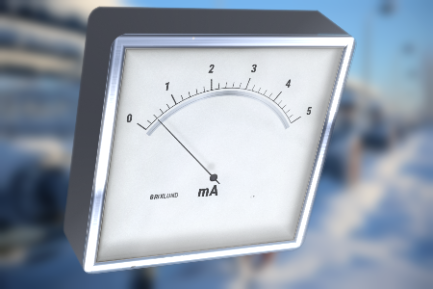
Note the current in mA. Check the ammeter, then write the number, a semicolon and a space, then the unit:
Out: 0.4; mA
